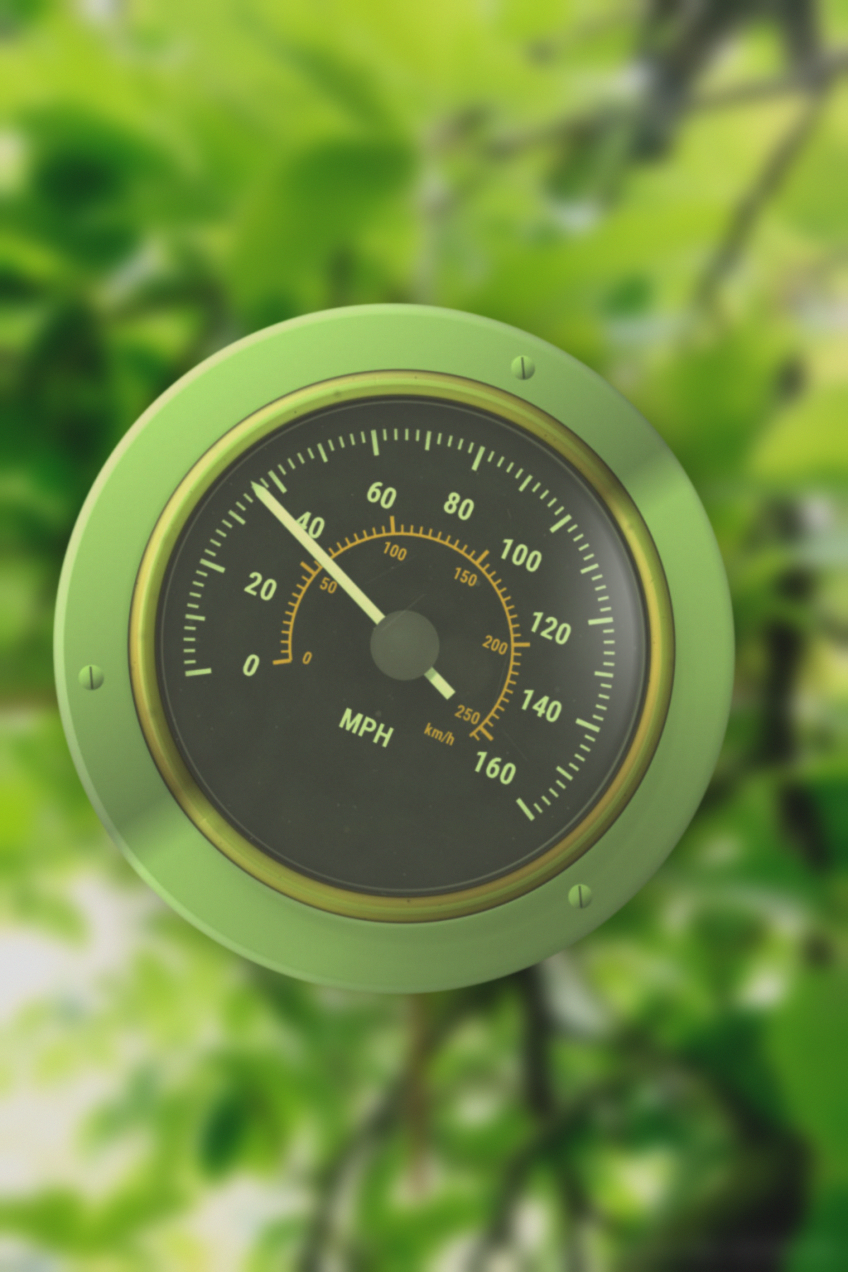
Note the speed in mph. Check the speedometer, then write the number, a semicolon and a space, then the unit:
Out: 36; mph
